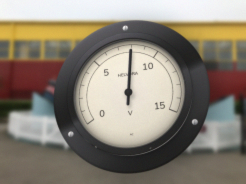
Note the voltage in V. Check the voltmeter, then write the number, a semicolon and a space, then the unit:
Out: 8; V
